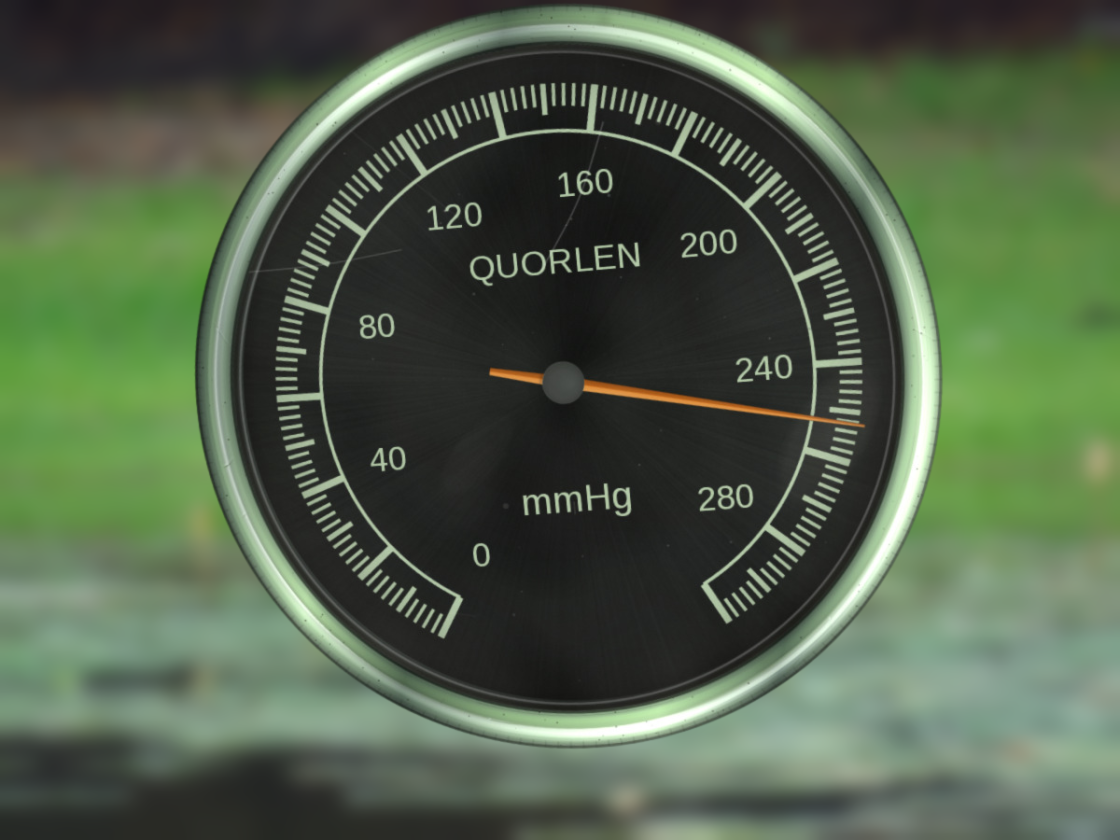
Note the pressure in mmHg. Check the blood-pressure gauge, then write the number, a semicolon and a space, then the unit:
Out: 252; mmHg
